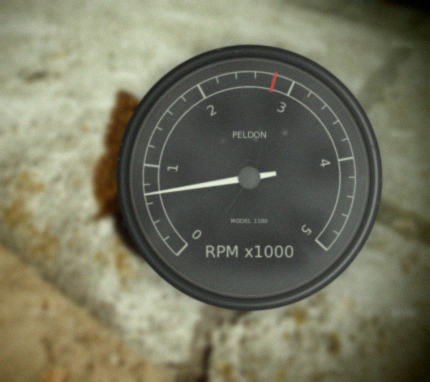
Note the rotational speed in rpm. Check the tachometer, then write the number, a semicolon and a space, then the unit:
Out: 700; rpm
